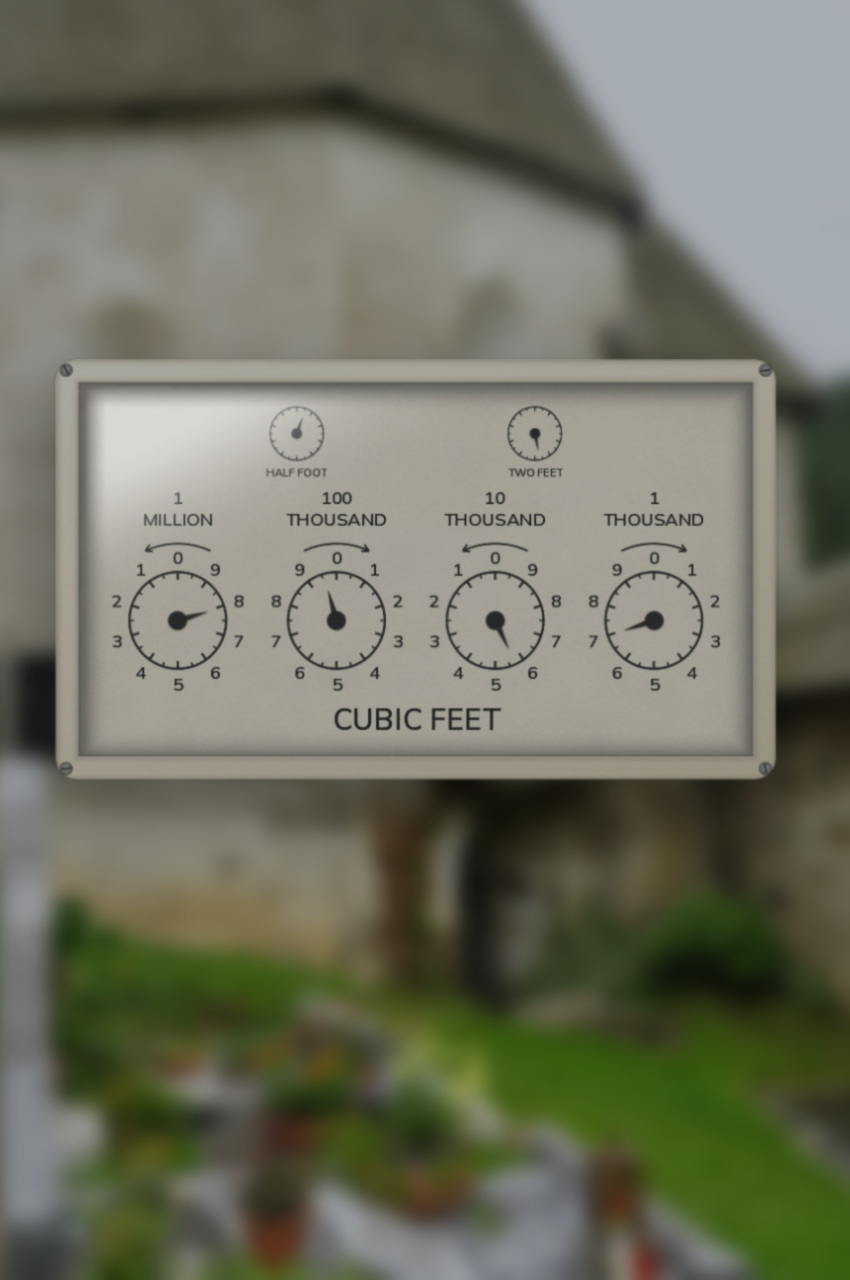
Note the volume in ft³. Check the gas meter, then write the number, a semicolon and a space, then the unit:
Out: 795700; ft³
